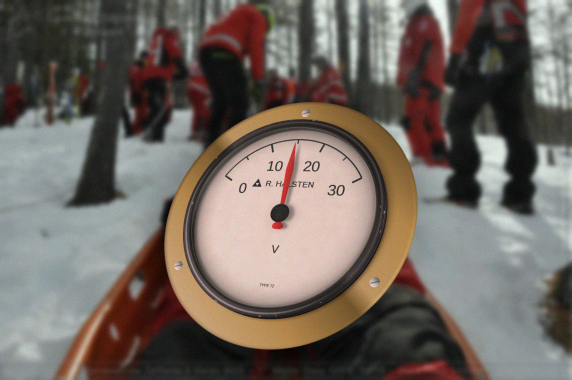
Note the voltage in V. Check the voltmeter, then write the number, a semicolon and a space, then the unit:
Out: 15; V
